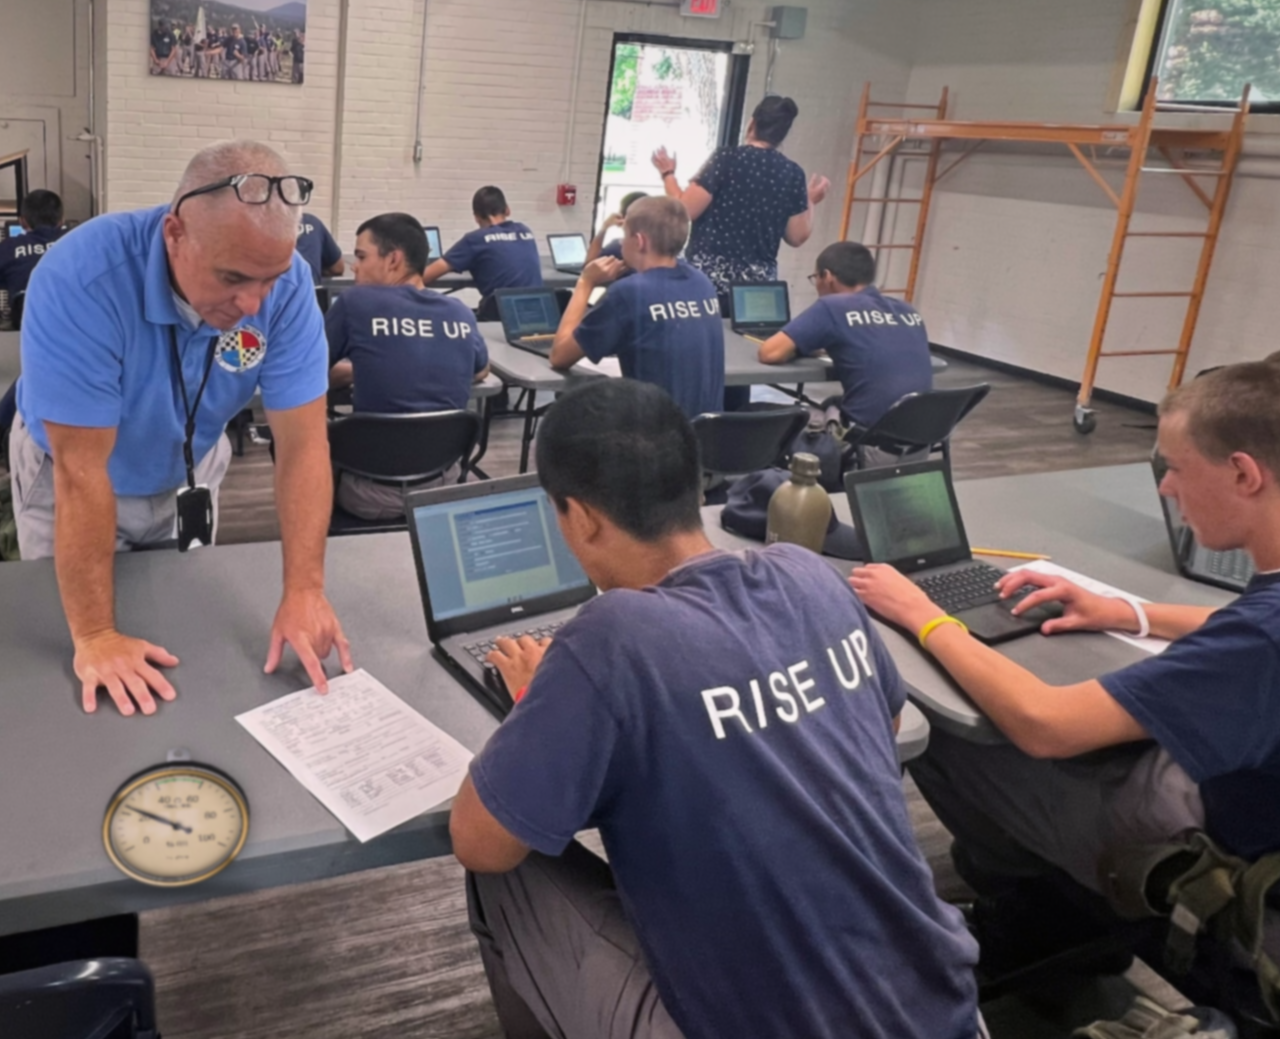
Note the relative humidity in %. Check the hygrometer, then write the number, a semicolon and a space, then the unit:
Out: 24; %
